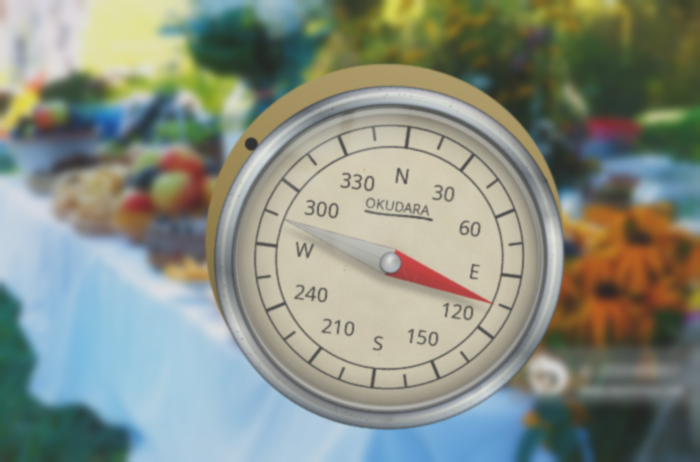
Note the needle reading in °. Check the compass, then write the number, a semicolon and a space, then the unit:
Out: 105; °
